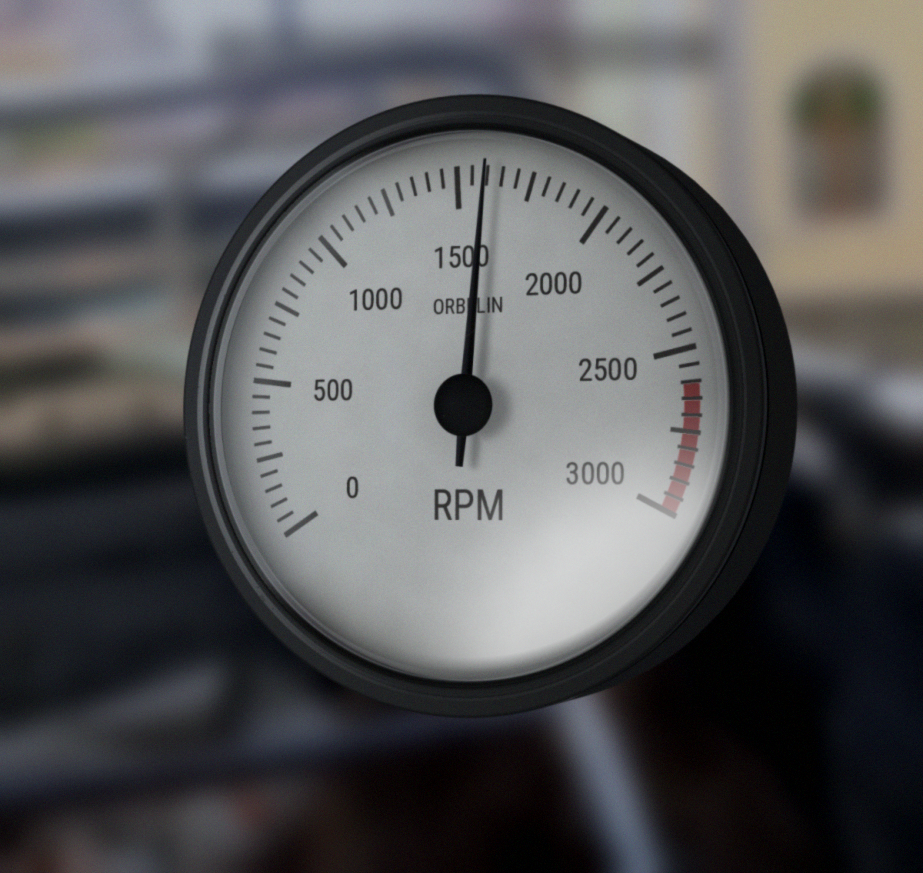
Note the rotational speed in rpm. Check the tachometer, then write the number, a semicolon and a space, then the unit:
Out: 1600; rpm
